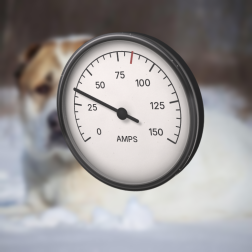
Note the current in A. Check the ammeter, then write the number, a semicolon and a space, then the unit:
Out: 35; A
